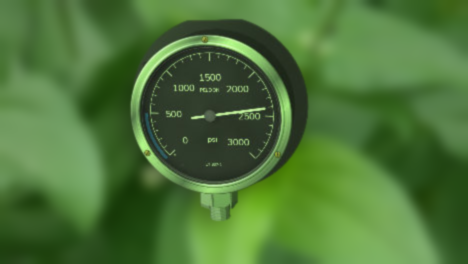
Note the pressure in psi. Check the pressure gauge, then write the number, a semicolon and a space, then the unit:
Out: 2400; psi
